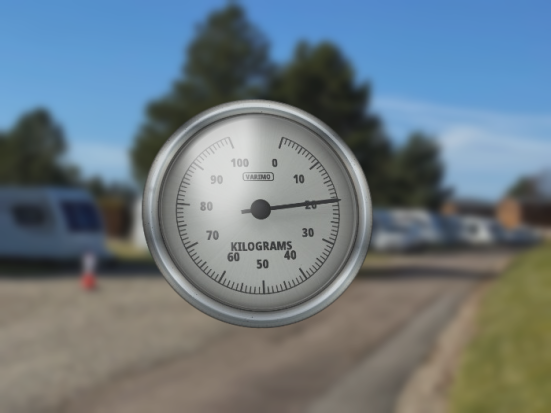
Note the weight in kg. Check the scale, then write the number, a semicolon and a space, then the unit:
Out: 20; kg
